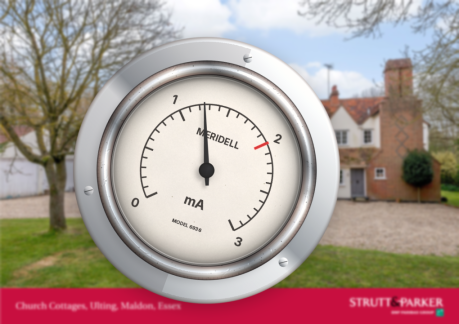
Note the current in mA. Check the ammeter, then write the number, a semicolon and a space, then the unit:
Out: 1.25; mA
